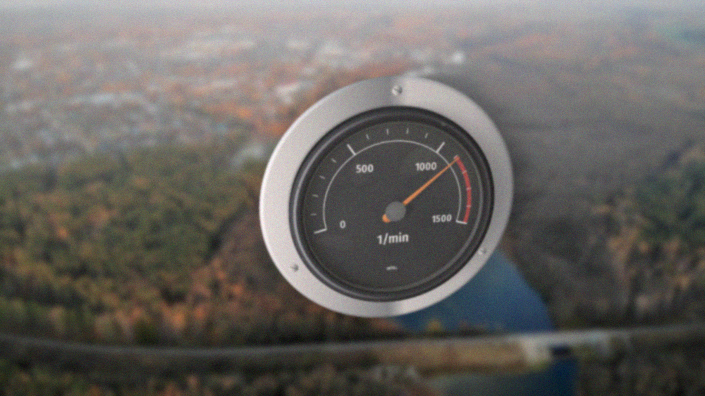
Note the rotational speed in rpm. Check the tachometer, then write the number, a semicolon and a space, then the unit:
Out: 1100; rpm
